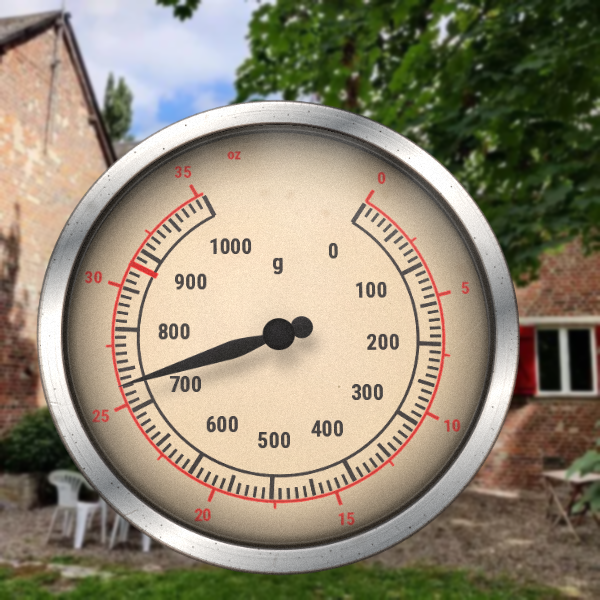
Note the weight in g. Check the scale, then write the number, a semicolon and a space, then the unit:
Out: 730; g
